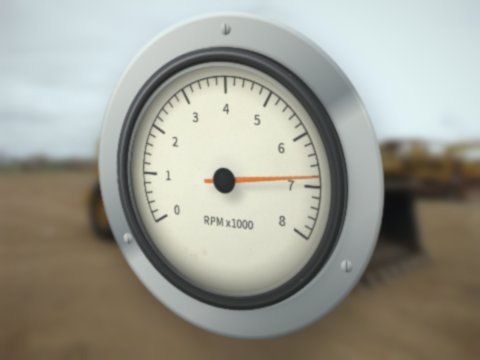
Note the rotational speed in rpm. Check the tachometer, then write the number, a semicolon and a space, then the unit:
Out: 6800; rpm
